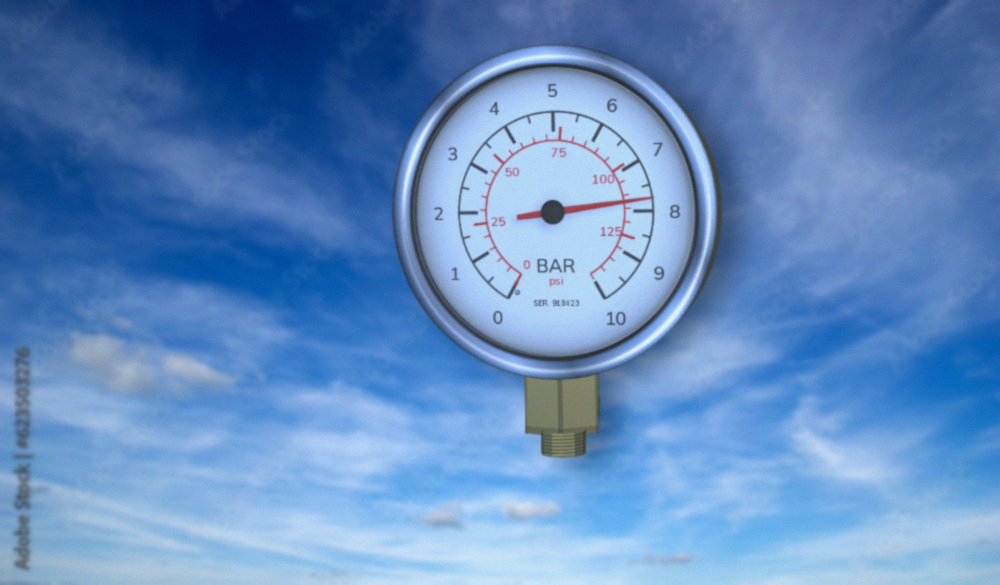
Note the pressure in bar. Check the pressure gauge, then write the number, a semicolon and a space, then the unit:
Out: 7.75; bar
